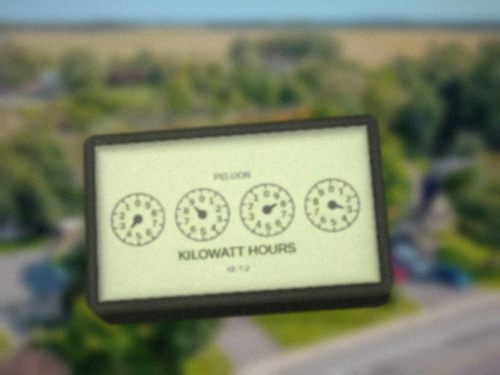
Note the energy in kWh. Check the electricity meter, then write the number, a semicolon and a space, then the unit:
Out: 3883; kWh
